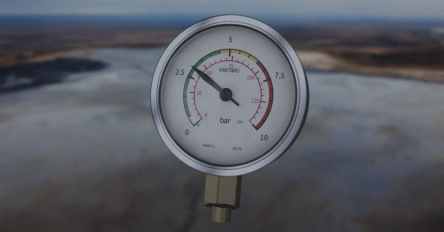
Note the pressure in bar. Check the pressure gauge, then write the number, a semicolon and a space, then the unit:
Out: 3; bar
